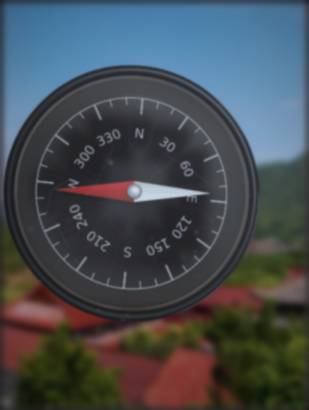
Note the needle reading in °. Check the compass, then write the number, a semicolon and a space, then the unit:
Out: 265; °
